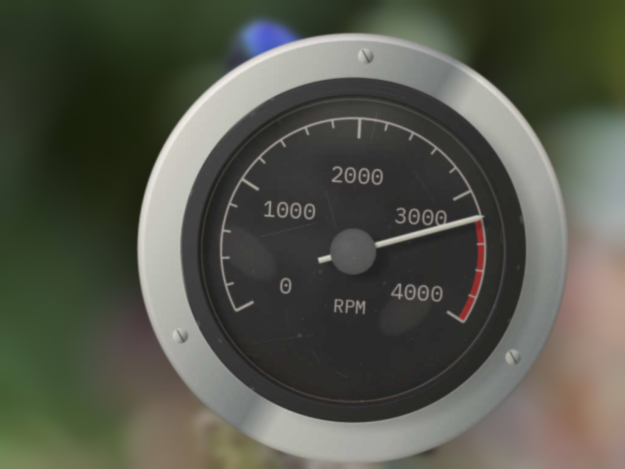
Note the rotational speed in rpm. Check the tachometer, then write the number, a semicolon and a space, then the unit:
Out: 3200; rpm
